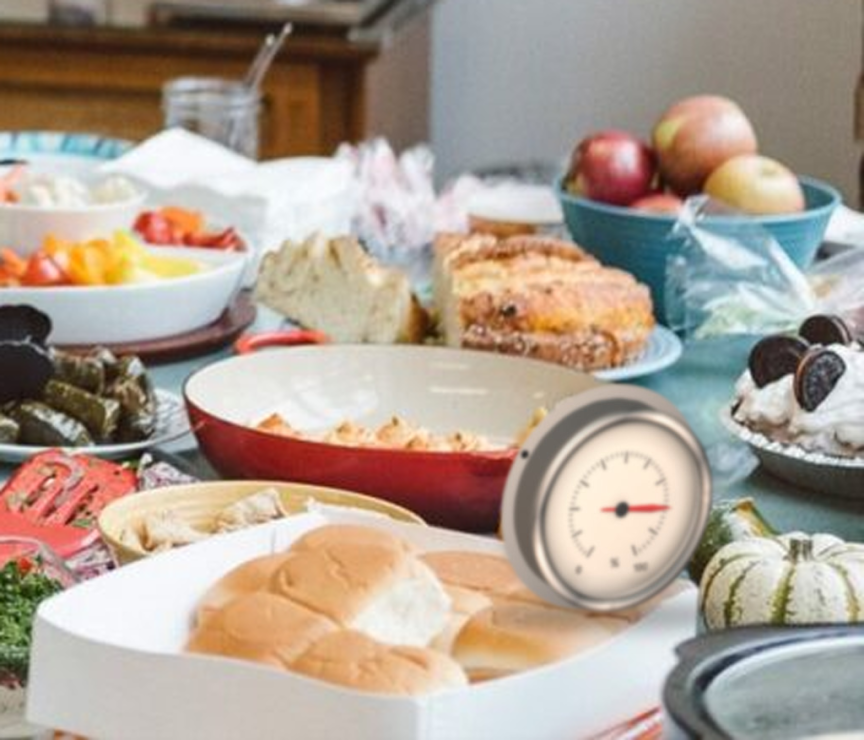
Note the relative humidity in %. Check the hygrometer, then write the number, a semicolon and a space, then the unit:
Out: 80; %
